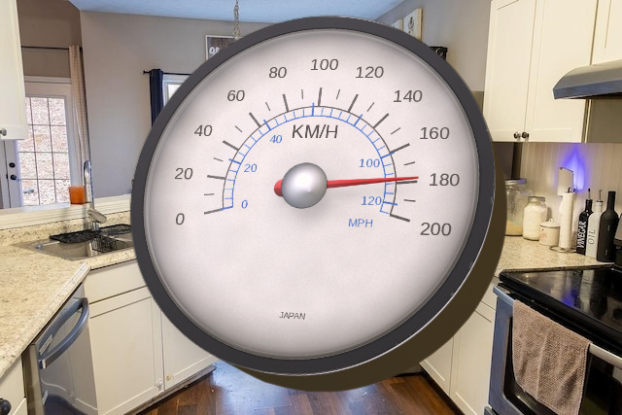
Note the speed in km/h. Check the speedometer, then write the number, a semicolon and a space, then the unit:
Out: 180; km/h
